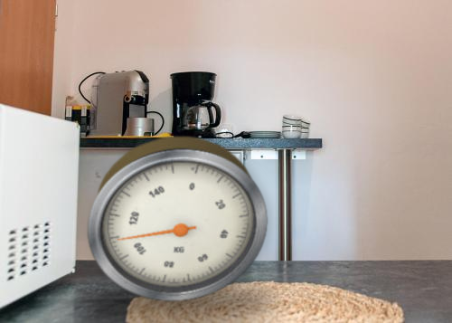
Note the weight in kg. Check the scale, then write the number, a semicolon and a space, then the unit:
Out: 110; kg
